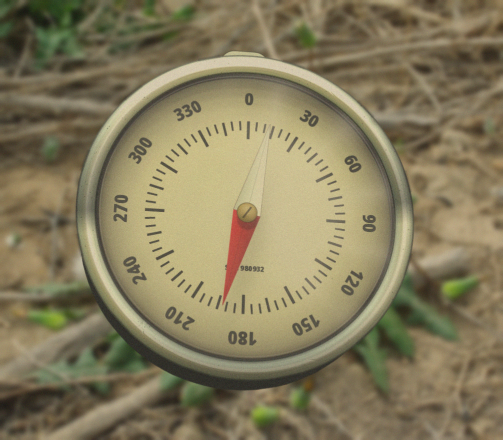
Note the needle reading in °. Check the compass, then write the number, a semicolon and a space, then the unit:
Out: 192.5; °
